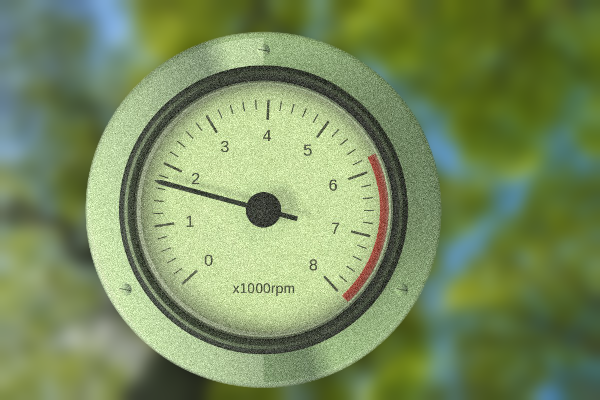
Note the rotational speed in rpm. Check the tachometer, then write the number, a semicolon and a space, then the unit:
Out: 1700; rpm
